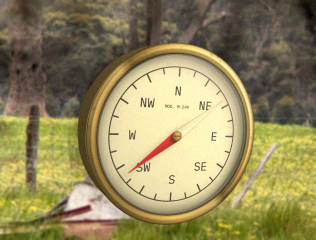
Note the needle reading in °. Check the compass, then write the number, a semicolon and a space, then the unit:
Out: 232.5; °
